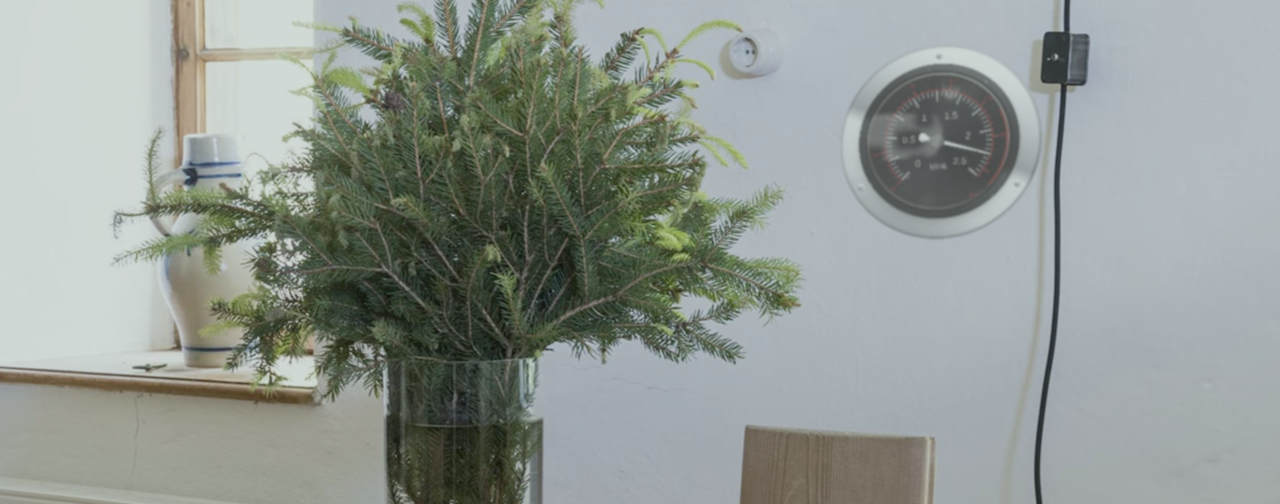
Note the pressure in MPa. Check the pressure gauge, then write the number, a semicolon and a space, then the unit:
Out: 2.25; MPa
